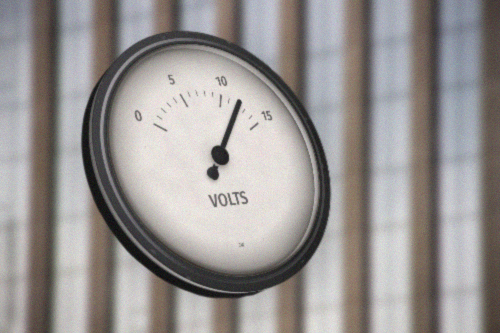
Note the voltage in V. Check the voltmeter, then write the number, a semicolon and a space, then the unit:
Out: 12; V
